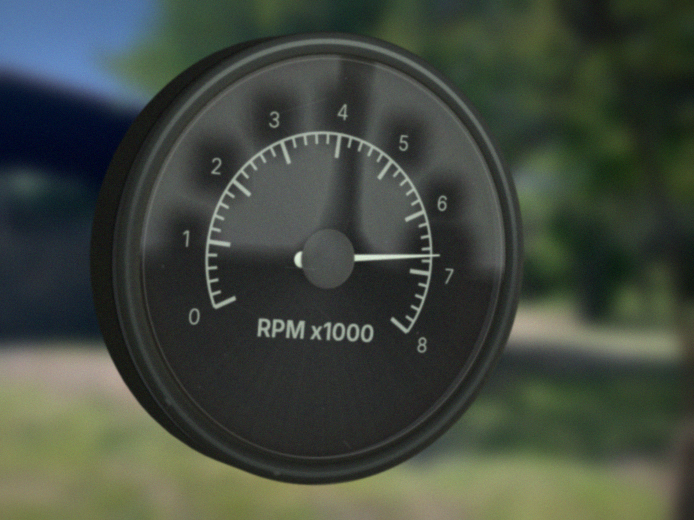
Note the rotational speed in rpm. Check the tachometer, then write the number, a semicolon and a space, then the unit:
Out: 6700; rpm
